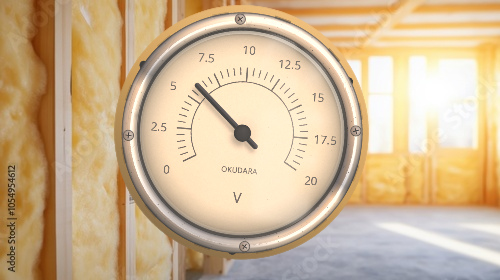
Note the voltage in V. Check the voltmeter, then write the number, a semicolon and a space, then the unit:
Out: 6; V
